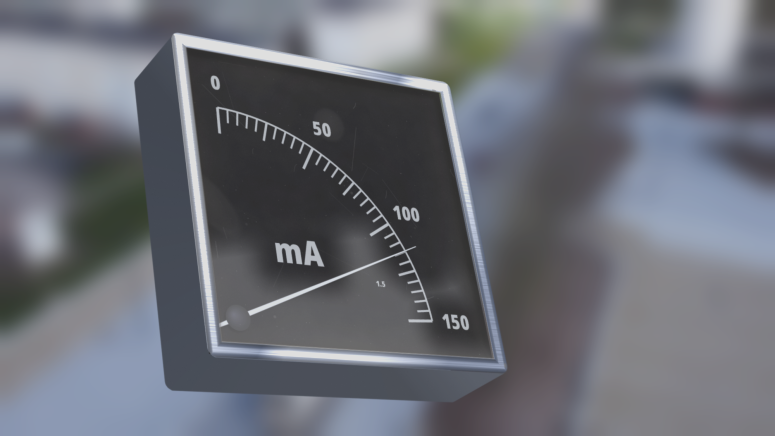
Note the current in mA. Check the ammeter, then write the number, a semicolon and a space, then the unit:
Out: 115; mA
